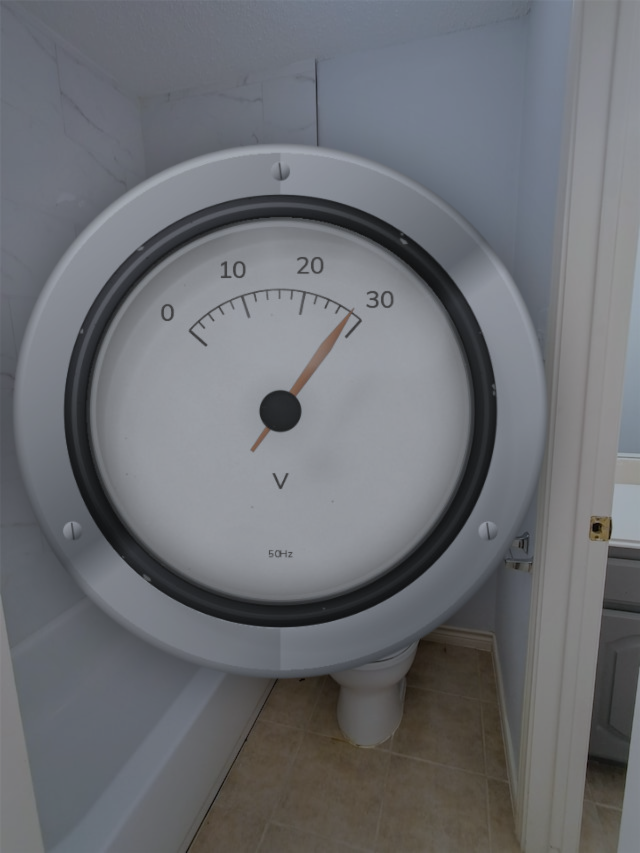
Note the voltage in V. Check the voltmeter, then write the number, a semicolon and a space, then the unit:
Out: 28; V
